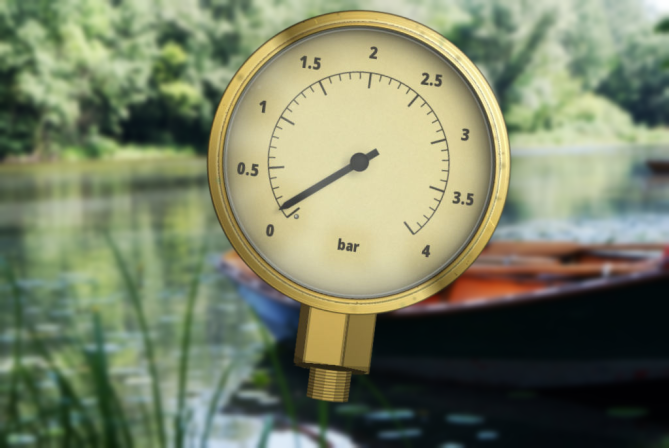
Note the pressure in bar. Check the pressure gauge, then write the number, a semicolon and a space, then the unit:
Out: 0.1; bar
